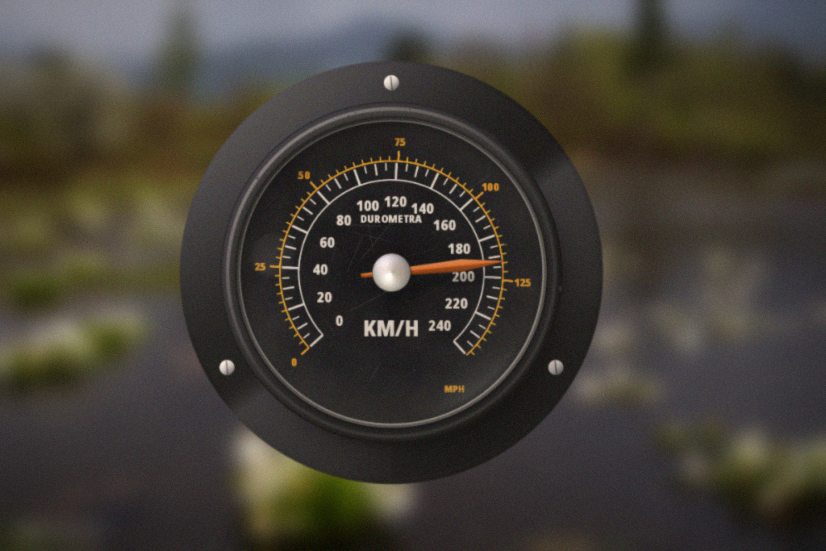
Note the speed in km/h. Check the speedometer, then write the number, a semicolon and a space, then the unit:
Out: 192.5; km/h
